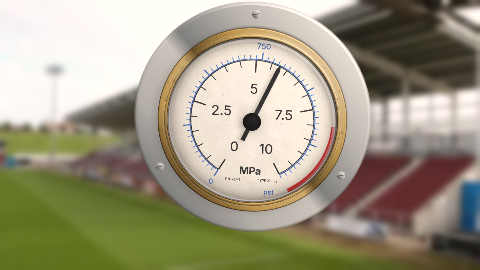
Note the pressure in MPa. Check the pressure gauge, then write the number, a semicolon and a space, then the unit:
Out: 5.75; MPa
